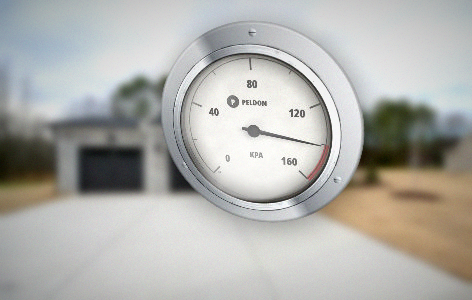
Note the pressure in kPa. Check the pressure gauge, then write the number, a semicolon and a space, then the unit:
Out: 140; kPa
